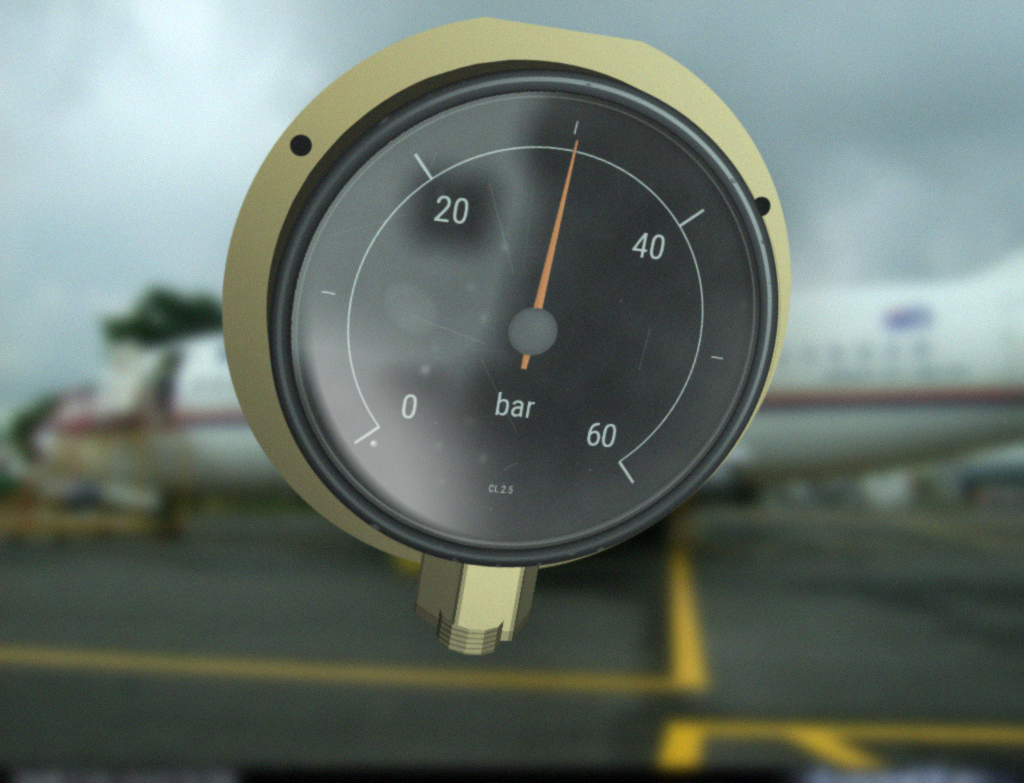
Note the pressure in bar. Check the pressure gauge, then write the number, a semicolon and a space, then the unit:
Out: 30; bar
